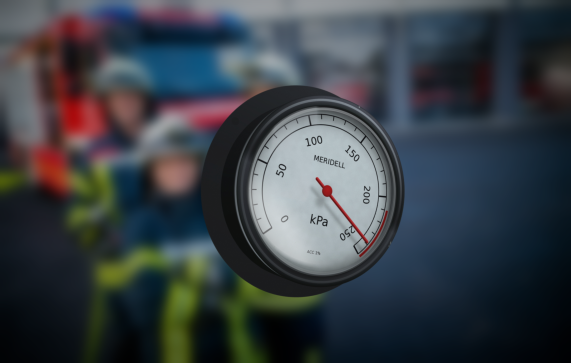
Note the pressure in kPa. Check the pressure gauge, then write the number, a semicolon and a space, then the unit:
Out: 240; kPa
